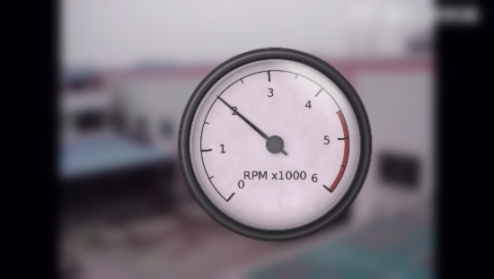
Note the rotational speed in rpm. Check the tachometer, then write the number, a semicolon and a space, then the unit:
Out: 2000; rpm
